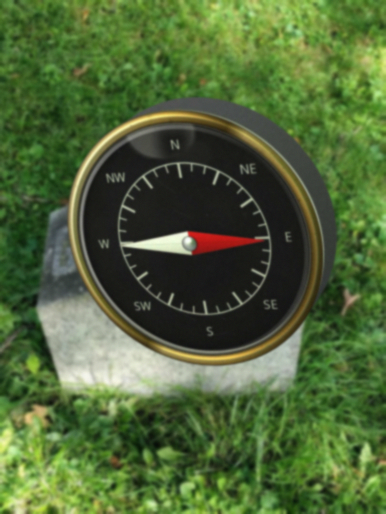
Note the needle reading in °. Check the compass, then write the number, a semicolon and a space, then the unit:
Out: 90; °
